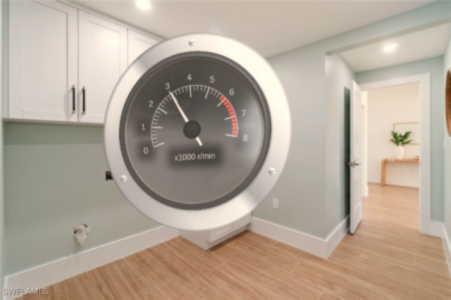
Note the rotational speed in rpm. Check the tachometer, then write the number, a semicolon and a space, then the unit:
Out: 3000; rpm
